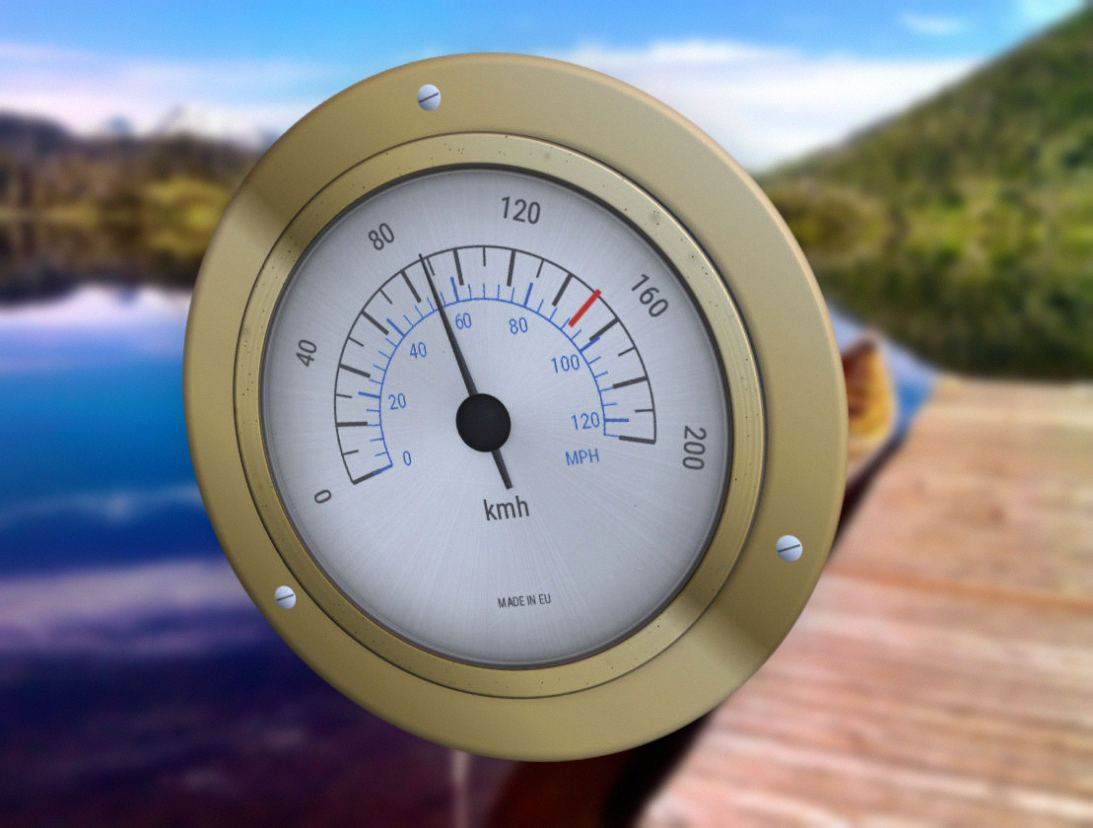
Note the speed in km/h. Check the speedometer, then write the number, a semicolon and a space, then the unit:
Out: 90; km/h
